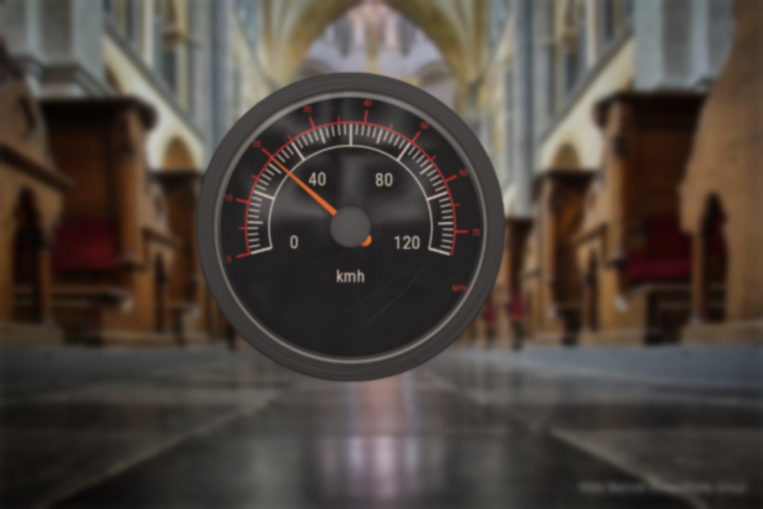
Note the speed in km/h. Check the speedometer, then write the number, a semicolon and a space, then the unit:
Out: 32; km/h
